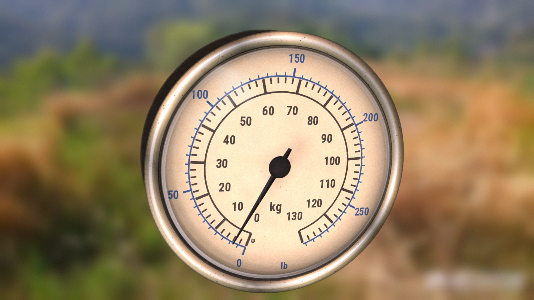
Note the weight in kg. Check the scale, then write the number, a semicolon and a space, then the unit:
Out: 4; kg
